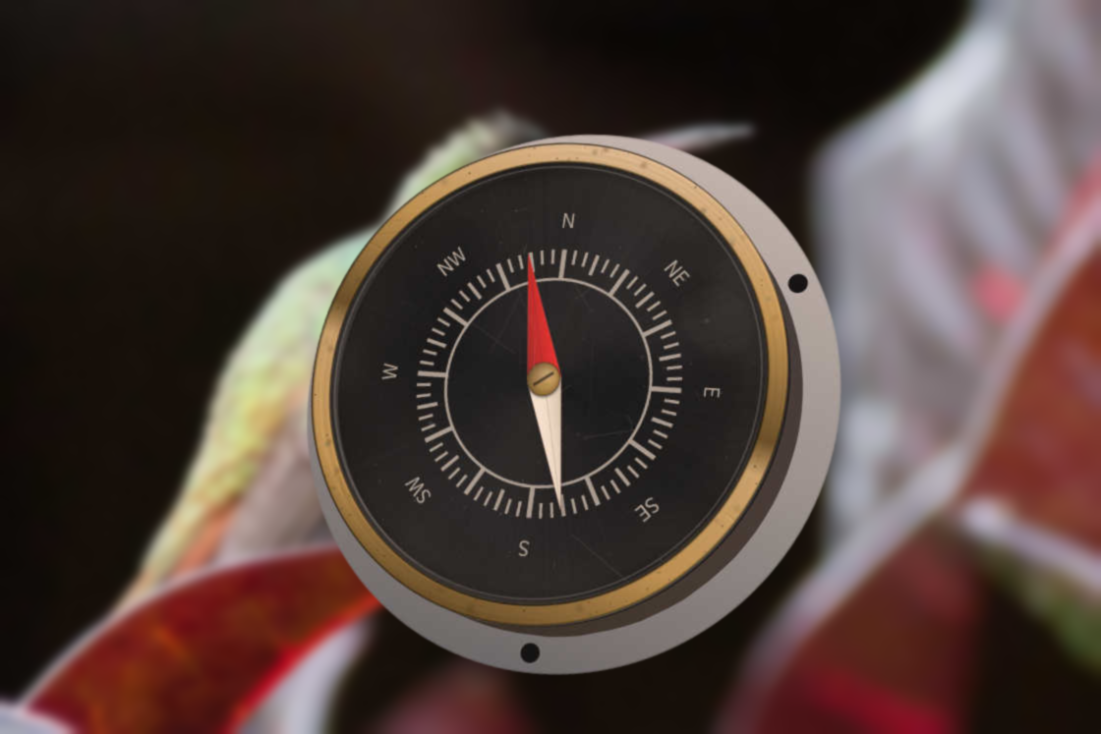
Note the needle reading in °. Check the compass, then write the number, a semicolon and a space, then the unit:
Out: 345; °
